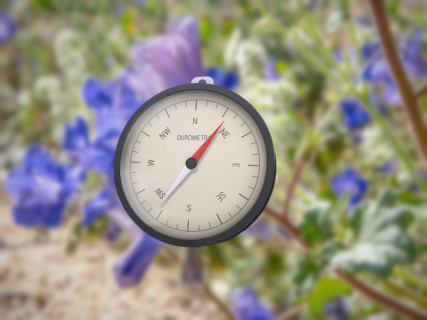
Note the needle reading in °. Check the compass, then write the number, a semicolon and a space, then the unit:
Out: 35; °
